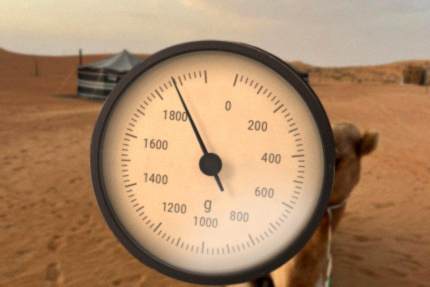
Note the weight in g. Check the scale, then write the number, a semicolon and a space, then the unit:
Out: 1880; g
